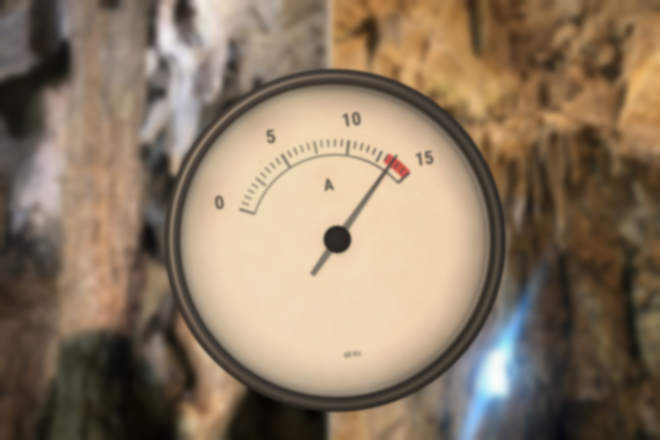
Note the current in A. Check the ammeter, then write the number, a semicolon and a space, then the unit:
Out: 13.5; A
